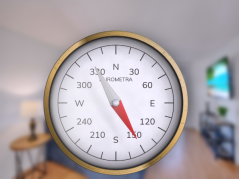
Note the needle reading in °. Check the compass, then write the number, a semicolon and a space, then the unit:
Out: 150; °
